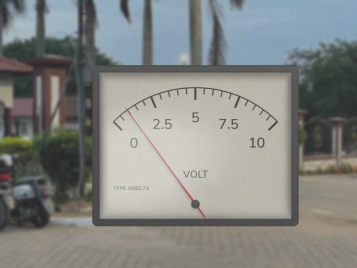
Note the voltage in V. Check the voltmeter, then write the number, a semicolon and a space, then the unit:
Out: 1; V
